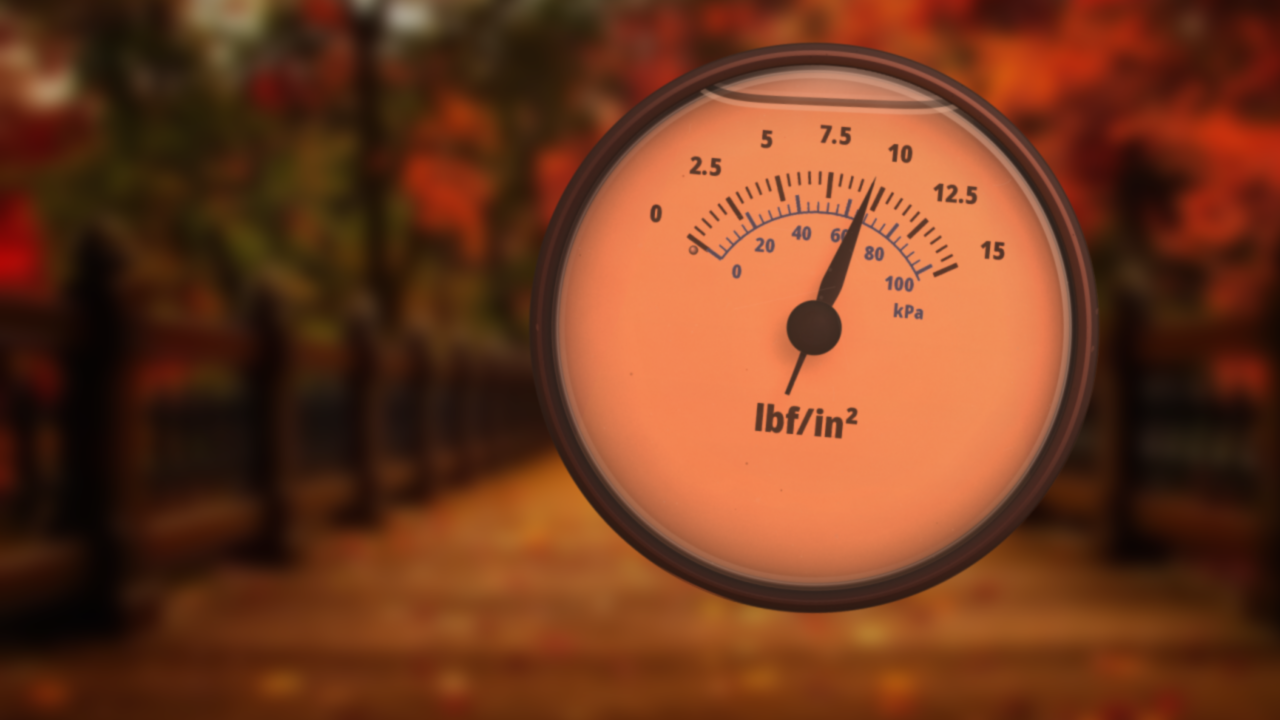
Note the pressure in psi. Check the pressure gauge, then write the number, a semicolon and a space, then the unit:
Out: 9.5; psi
